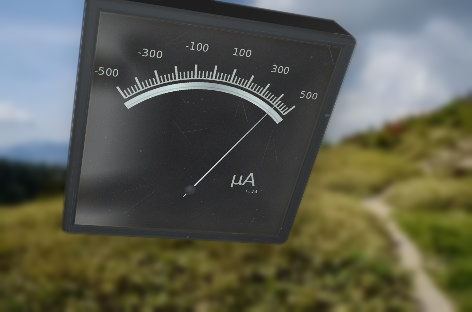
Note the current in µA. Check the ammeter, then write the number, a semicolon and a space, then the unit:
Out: 400; µA
